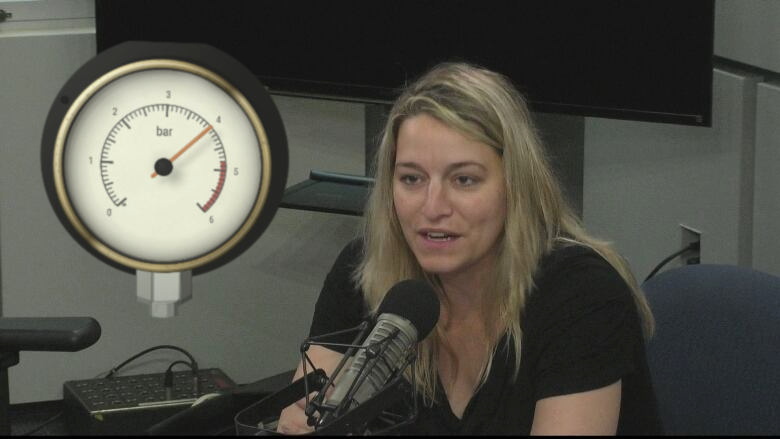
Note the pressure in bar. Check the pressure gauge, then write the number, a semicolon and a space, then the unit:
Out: 4; bar
